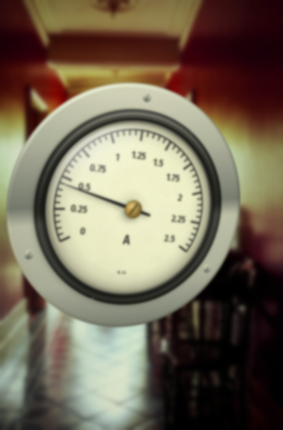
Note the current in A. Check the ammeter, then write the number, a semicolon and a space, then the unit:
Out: 0.45; A
